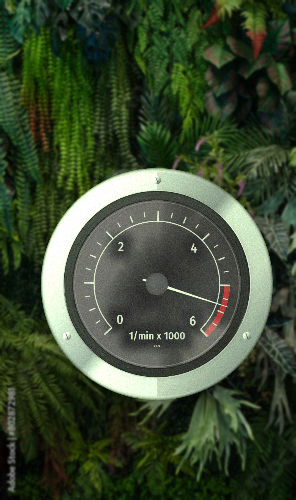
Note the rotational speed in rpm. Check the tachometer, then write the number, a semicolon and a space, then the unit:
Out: 5375; rpm
